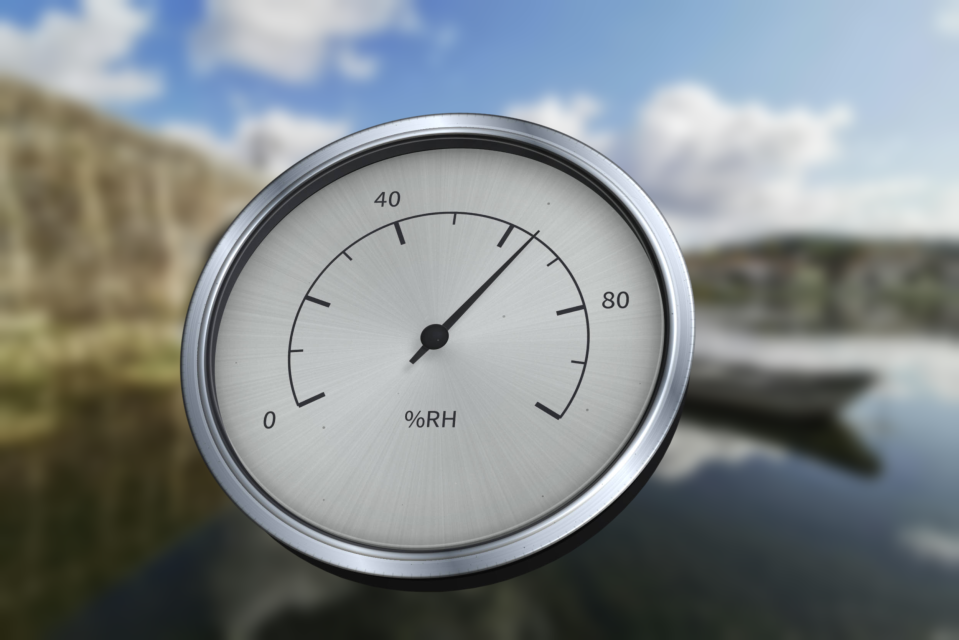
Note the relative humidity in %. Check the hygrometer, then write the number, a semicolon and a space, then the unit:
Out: 65; %
